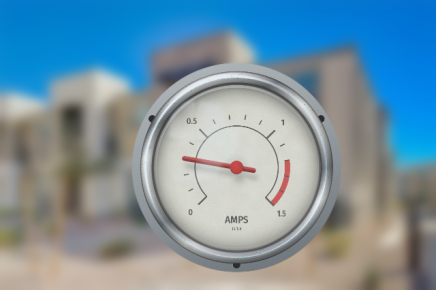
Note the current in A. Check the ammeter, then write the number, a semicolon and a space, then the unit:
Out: 0.3; A
